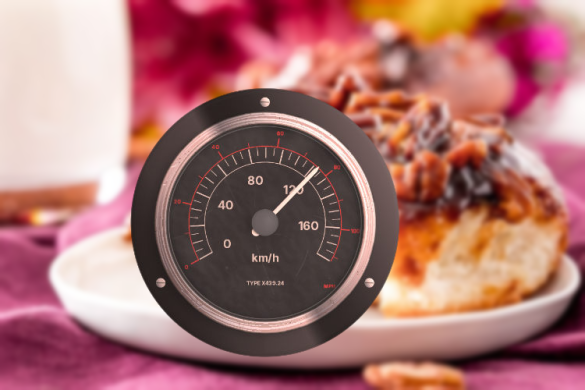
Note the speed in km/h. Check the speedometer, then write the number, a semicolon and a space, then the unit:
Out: 122.5; km/h
